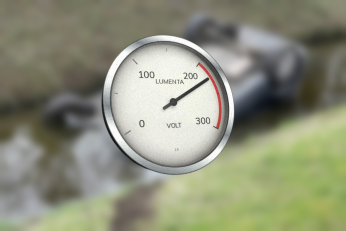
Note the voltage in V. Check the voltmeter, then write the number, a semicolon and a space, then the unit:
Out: 225; V
